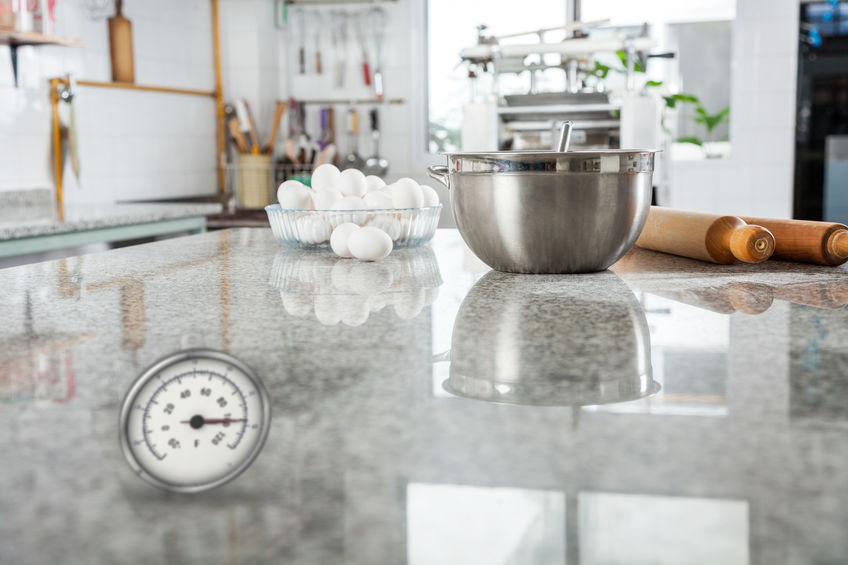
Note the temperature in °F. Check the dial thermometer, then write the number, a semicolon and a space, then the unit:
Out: 100; °F
